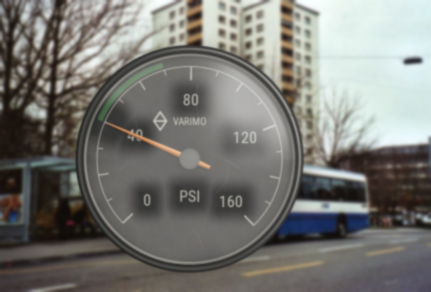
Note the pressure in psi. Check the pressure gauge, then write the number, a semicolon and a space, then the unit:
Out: 40; psi
